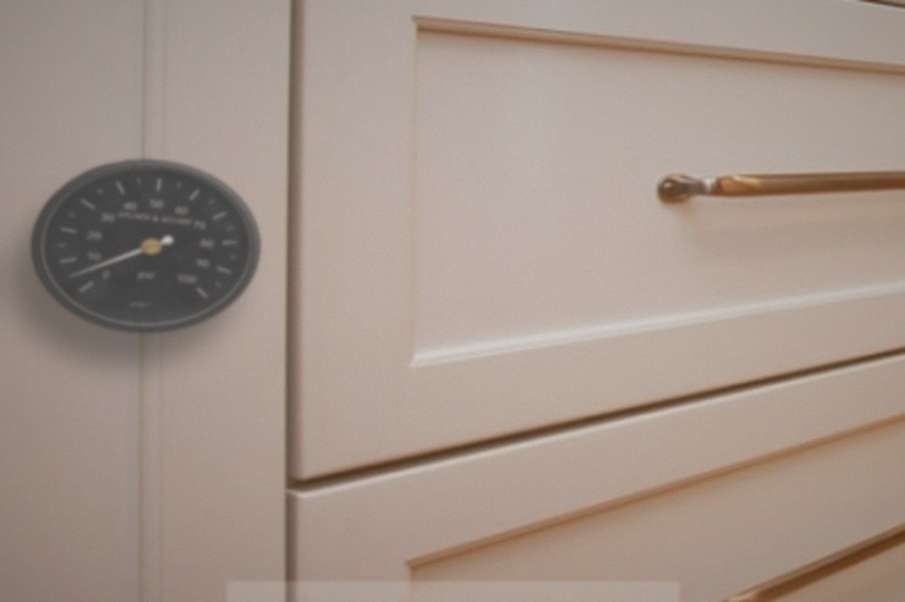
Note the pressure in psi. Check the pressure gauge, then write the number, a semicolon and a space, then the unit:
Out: 5; psi
